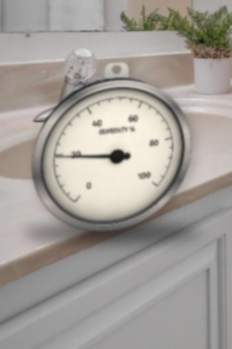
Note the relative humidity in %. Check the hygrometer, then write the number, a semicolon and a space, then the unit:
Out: 20; %
